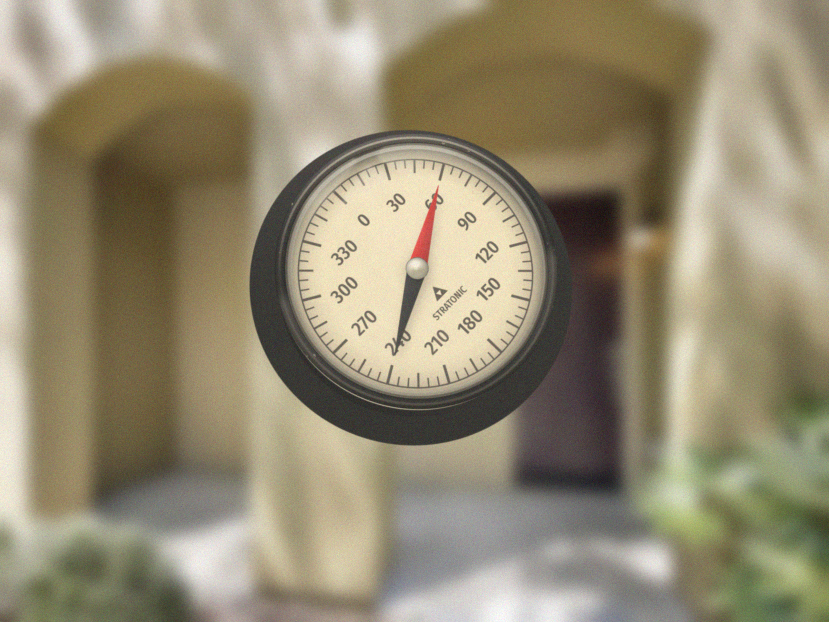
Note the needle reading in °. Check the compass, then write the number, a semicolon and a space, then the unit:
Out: 60; °
